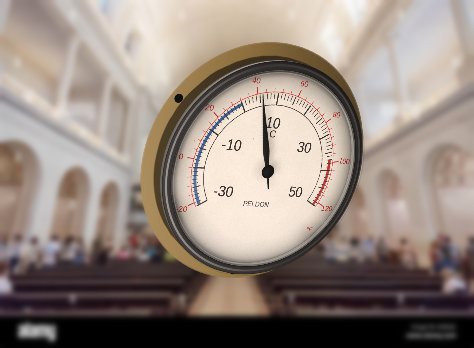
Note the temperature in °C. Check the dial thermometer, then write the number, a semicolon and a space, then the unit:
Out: 5; °C
